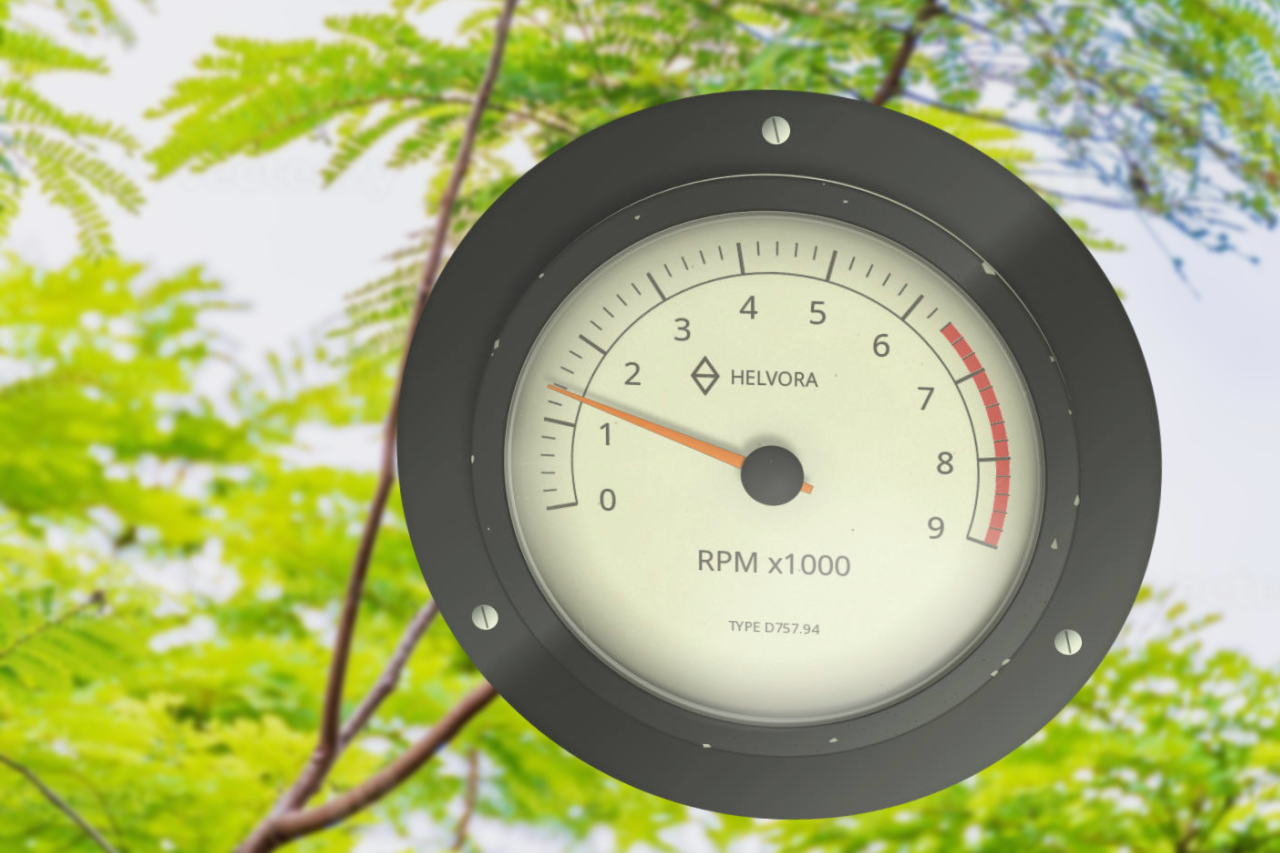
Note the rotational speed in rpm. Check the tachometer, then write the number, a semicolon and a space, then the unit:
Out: 1400; rpm
